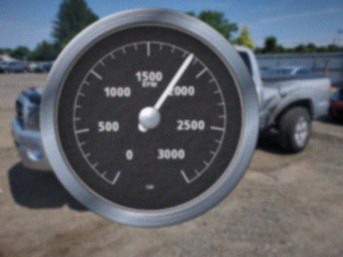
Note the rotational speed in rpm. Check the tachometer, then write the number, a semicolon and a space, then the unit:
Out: 1850; rpm
